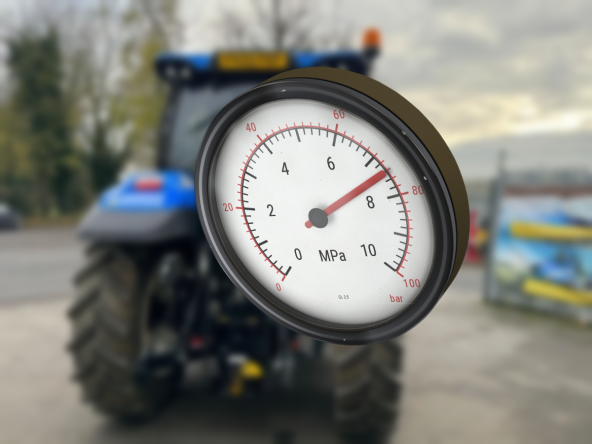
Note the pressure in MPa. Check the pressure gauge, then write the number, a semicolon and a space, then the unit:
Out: 7.4; MPa
